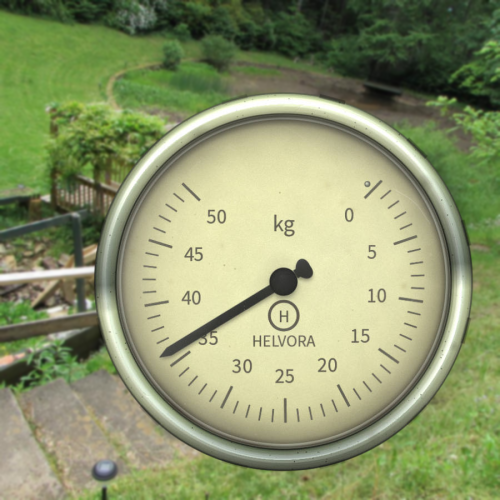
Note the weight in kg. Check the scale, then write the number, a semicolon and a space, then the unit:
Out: 36; kg
